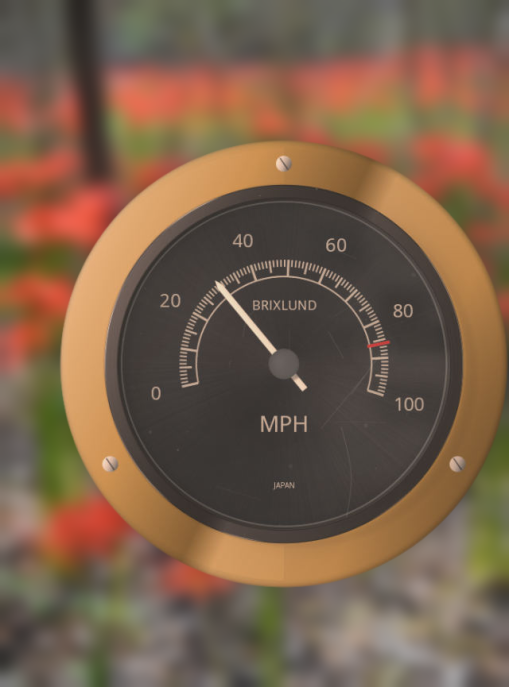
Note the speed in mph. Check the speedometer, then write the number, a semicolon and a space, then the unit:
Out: 30; mph
